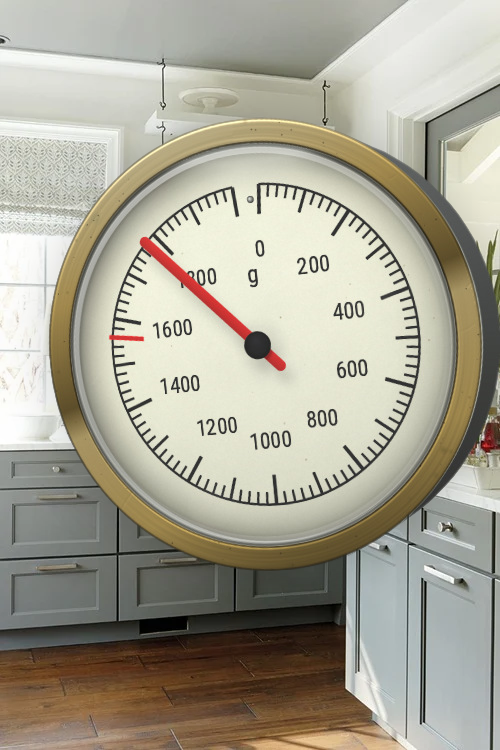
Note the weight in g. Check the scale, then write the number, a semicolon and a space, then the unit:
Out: 1780; g
